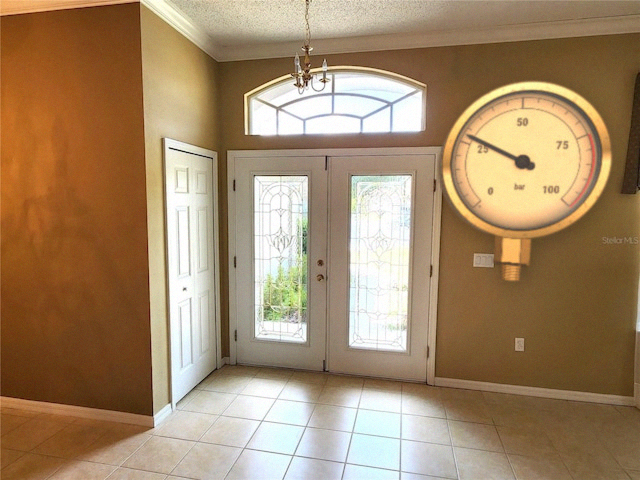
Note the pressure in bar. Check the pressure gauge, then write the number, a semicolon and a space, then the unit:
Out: 27.5; bar
